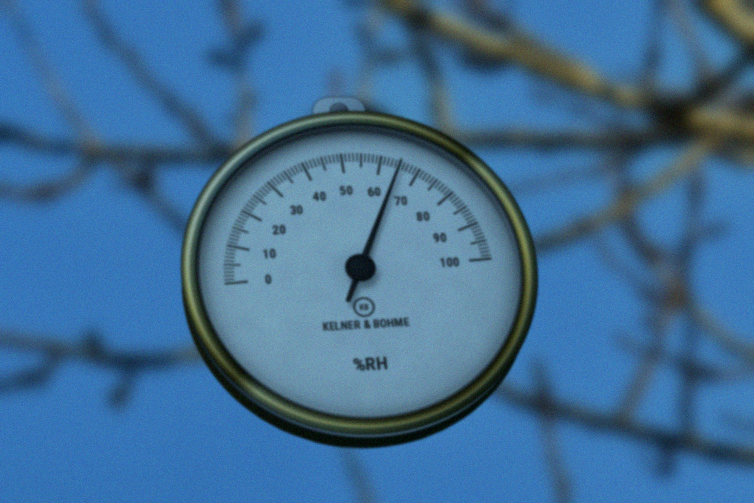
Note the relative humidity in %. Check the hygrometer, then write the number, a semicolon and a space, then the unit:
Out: 65; %
